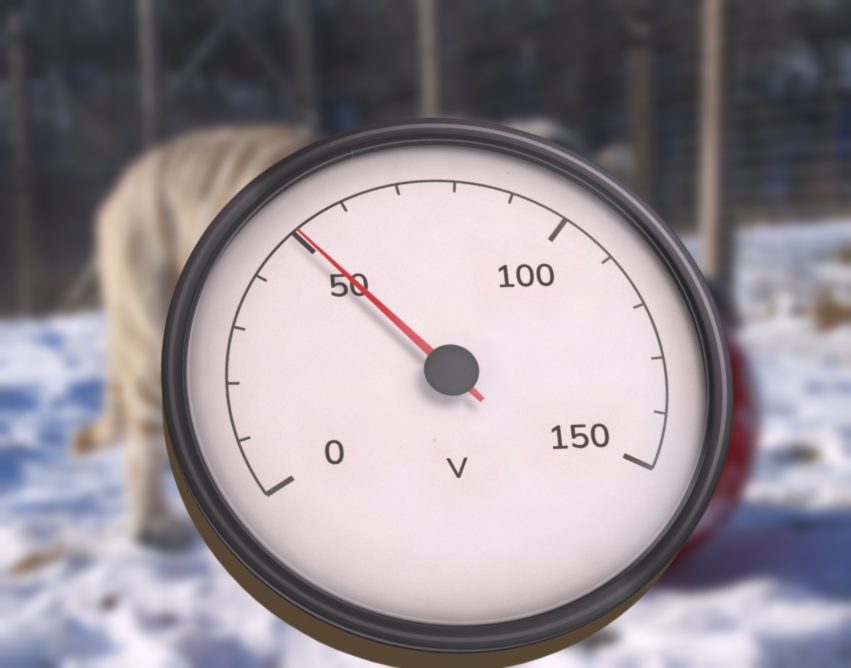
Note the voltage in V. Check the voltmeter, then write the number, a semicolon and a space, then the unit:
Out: 50; V
